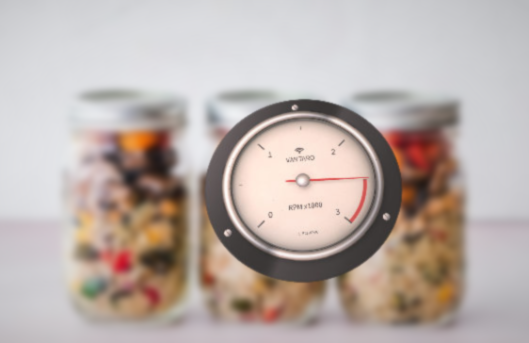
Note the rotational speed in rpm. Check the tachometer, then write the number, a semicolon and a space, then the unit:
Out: 2500; rpm
